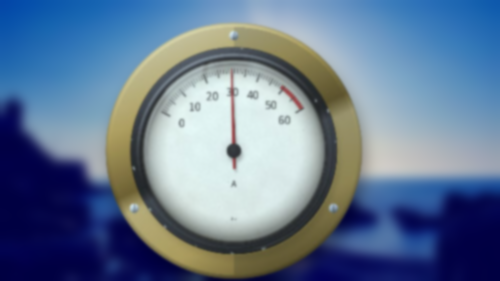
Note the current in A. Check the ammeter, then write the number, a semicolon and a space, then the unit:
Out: 30; A
